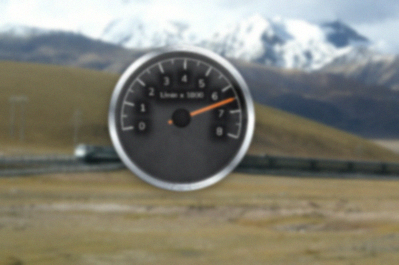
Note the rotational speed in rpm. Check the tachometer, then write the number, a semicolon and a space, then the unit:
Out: 6500; rpm
